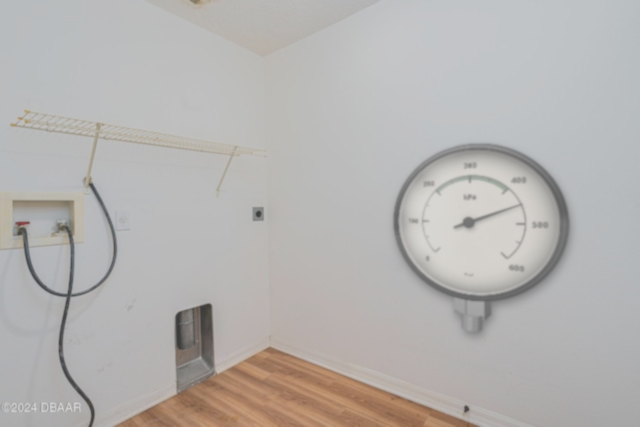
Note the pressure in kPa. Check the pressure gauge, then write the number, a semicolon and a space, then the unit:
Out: 450; kPa
